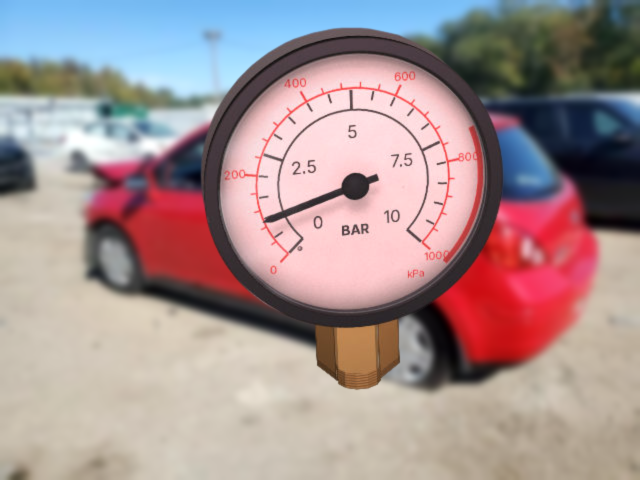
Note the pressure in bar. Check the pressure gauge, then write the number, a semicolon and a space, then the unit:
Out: 1; bar
